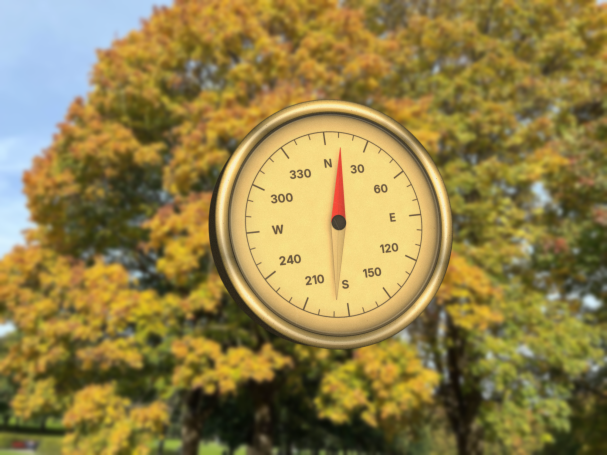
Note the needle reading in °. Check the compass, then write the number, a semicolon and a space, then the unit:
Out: 10; °
